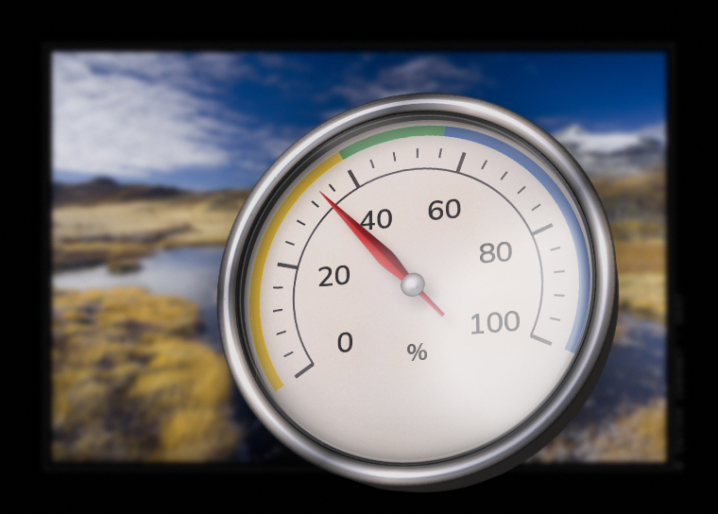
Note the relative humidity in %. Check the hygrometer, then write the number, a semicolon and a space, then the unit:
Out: 34; %
